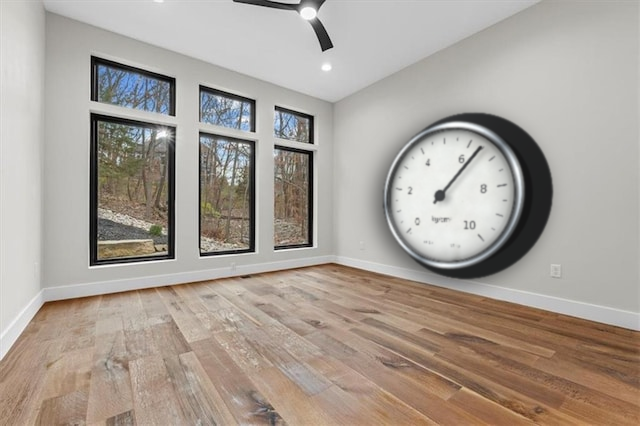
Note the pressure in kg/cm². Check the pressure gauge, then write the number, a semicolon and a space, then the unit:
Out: 6.5; kg/cm²
